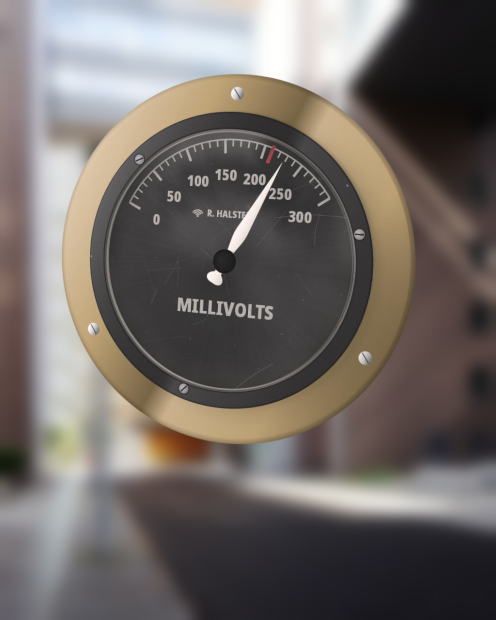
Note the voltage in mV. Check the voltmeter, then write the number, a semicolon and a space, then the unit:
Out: 230; mV
